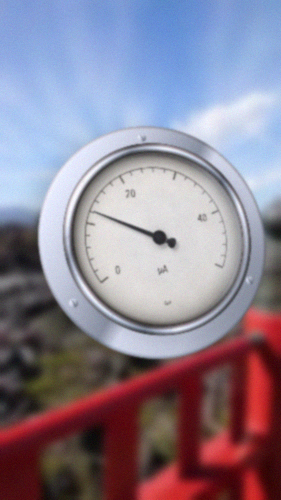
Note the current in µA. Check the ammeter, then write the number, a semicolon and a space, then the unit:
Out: 12; µA
